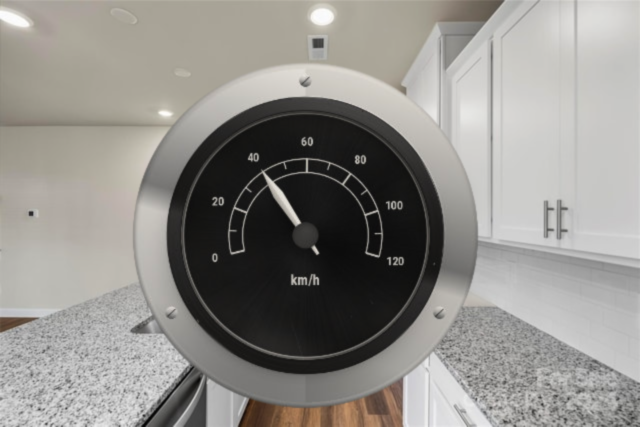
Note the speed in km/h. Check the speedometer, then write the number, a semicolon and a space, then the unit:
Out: 40; km/h
